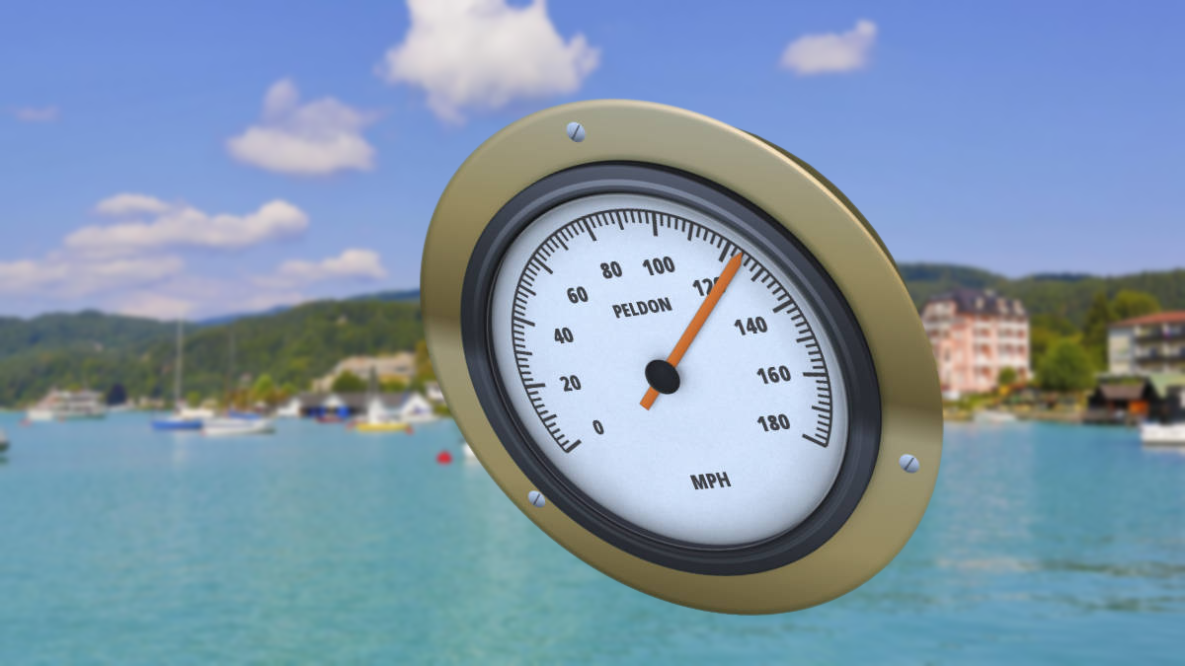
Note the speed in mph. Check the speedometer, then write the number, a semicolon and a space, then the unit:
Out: 124; mph
